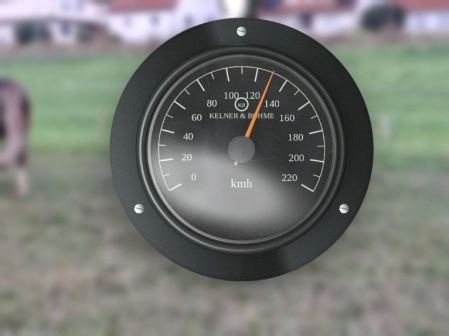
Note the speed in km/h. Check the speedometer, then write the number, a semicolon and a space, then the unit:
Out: 130; km/h
